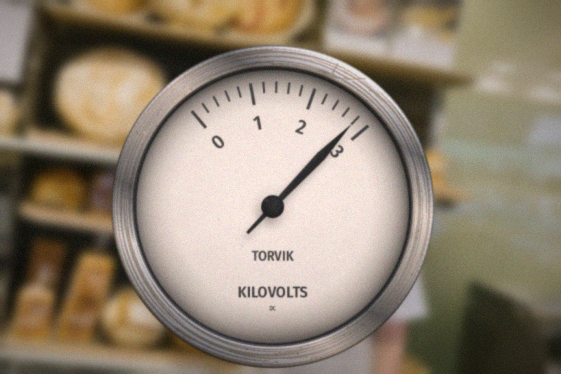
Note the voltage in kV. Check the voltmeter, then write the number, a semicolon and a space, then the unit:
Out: 2.8; kV
